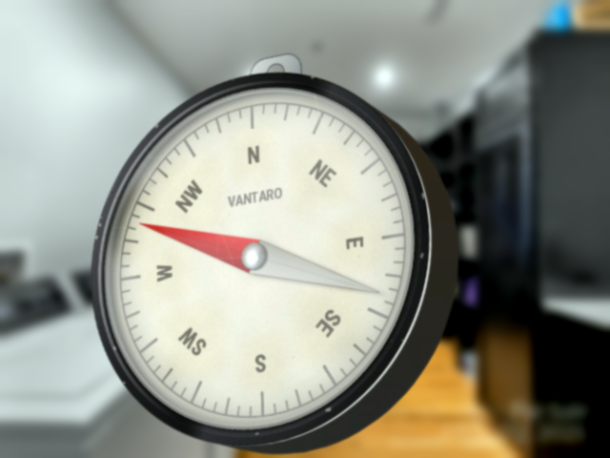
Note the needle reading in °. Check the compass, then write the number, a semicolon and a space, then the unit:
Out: 292.5; °
